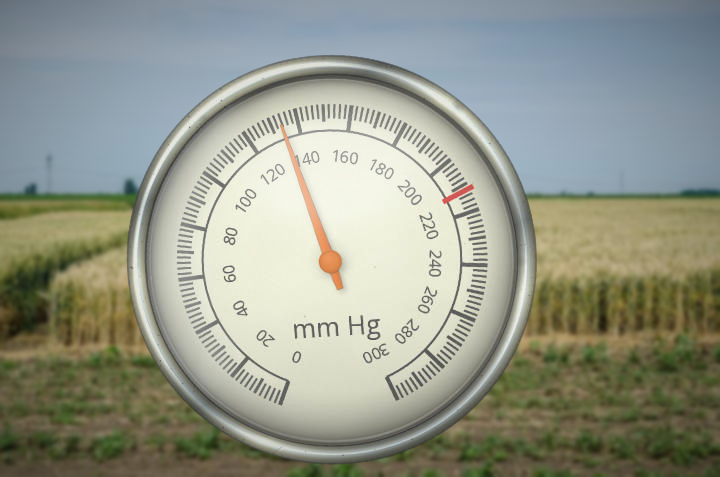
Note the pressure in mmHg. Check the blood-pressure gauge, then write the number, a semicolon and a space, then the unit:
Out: 134; mmHg
